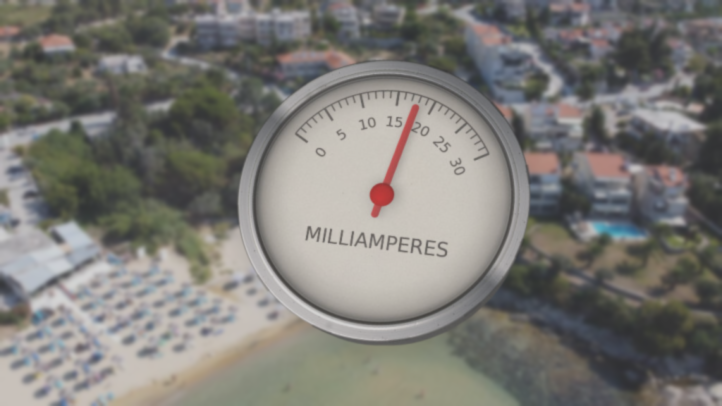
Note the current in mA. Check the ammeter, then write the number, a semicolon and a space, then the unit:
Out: 18; mA
